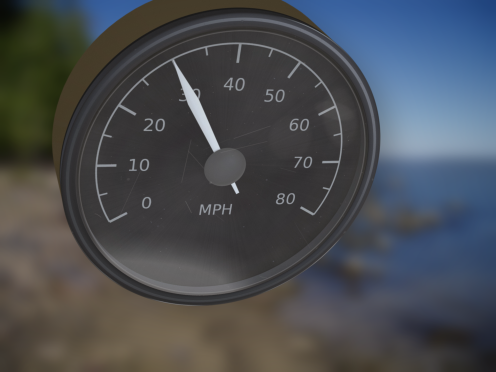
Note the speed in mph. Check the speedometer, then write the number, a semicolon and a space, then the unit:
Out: 30; mph
